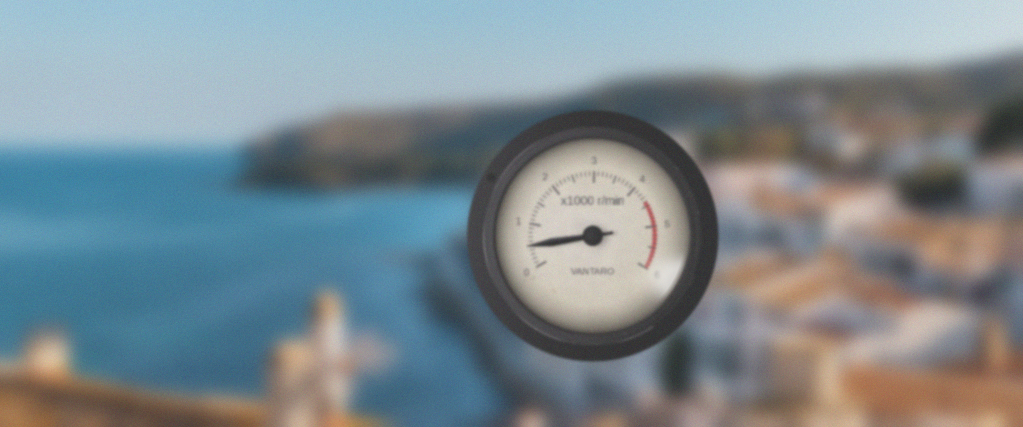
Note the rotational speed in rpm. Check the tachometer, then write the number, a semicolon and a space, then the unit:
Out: 500; rpm
